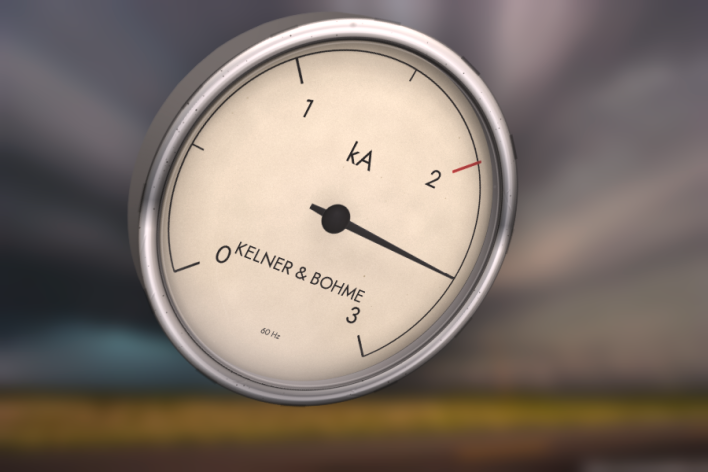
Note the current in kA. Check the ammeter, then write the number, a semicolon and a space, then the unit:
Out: 2.5; kA
